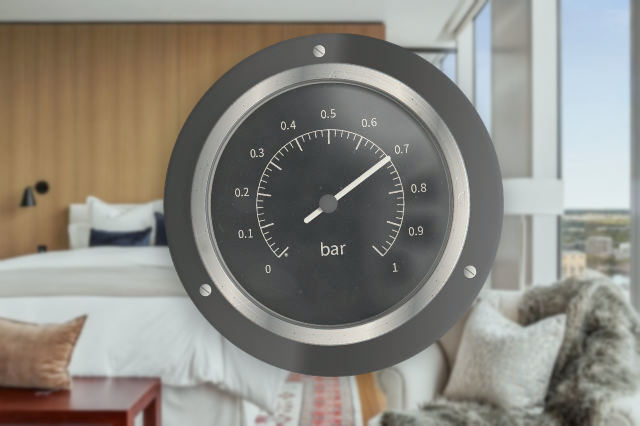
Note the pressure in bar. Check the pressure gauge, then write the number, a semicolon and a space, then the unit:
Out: 0.7; bar
